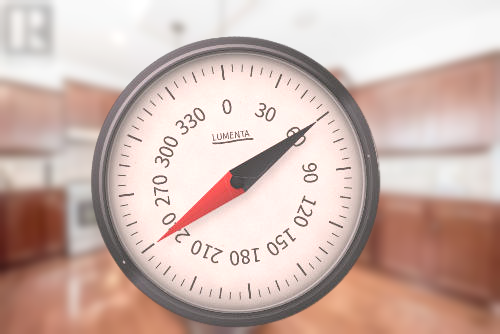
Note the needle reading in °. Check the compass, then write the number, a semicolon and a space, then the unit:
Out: 240; °
